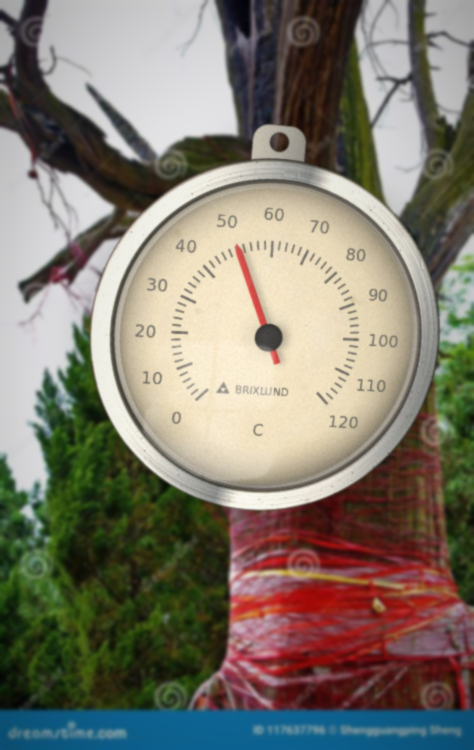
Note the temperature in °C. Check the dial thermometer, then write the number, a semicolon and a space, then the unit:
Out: 50; °C
